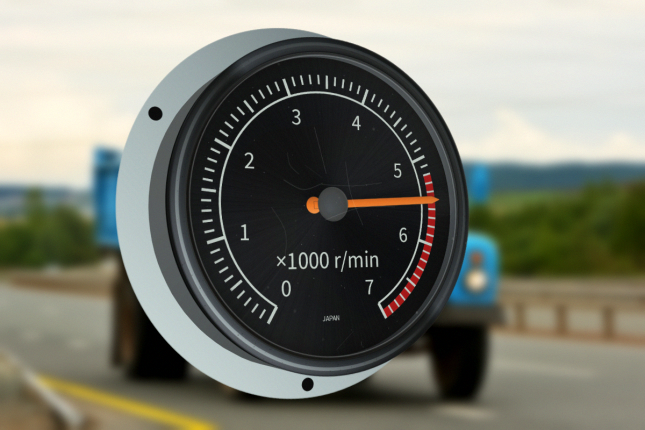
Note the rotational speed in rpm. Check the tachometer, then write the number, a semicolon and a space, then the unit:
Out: 5500; rpm
